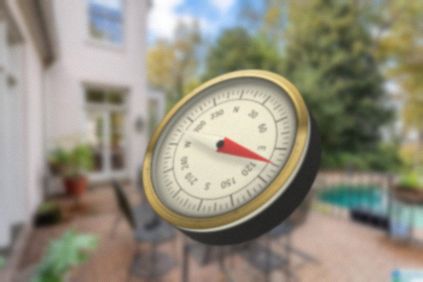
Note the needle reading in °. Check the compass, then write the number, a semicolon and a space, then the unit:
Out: 105; °
